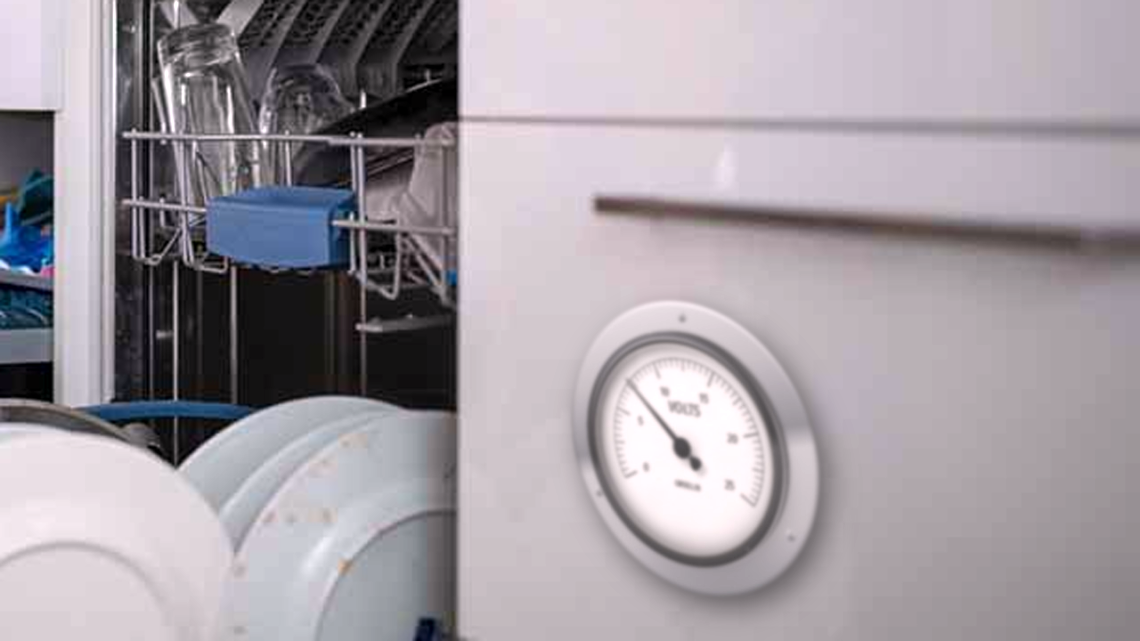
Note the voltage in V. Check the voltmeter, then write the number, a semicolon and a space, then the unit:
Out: 7.5; V
